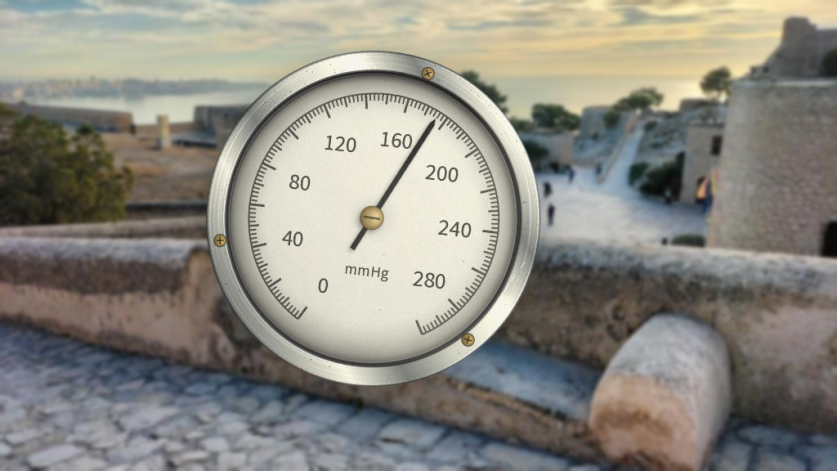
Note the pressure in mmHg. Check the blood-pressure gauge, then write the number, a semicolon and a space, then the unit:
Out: 176; mmHg
